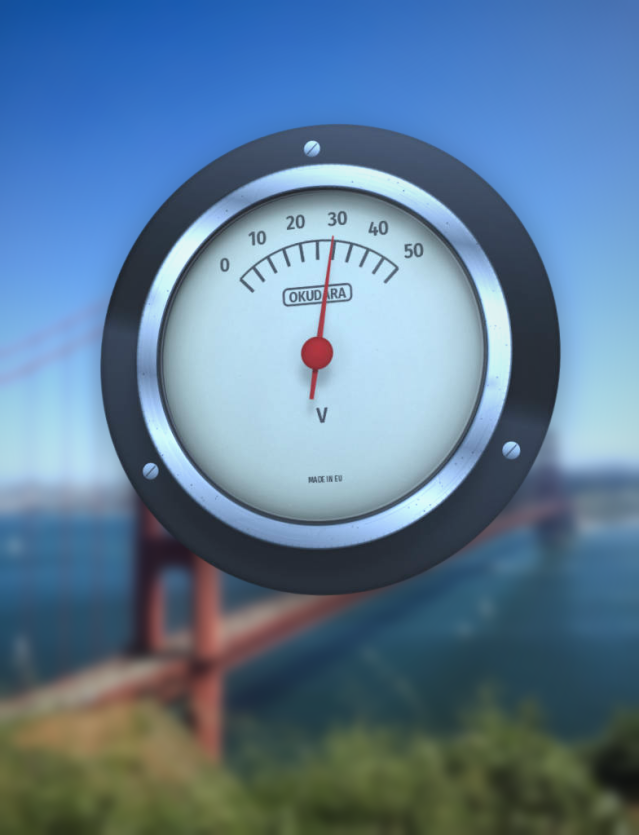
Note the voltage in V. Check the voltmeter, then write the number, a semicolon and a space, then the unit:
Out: 30; V
